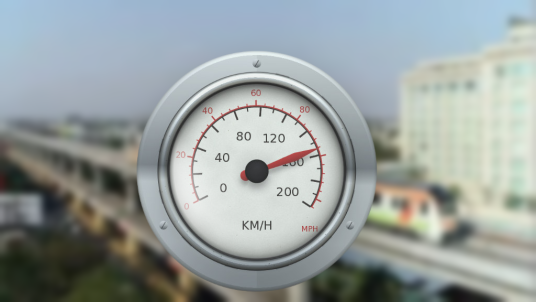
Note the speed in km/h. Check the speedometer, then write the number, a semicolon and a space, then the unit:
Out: 155; km/h
